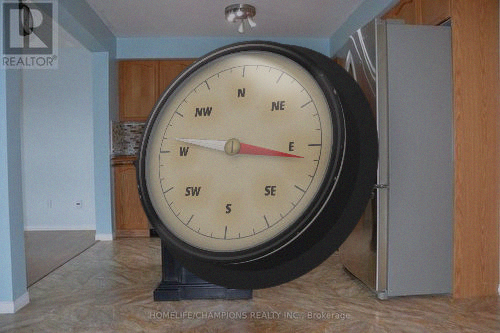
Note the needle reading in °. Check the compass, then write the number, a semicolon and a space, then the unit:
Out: 100; °
